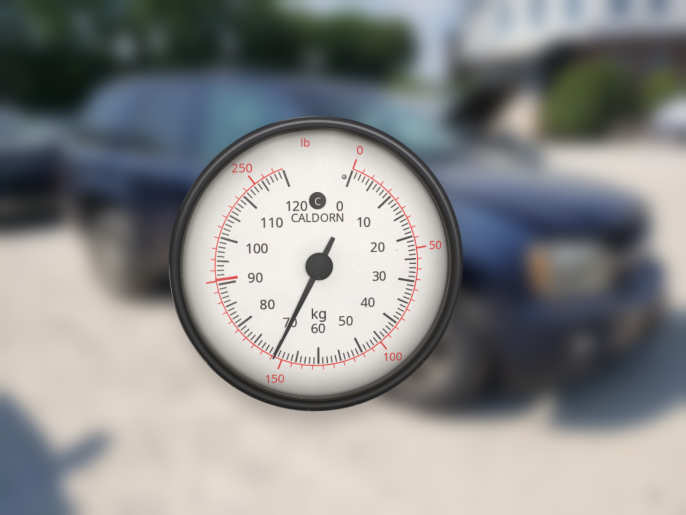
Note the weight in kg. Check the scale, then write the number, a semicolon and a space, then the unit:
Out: 70; kg
